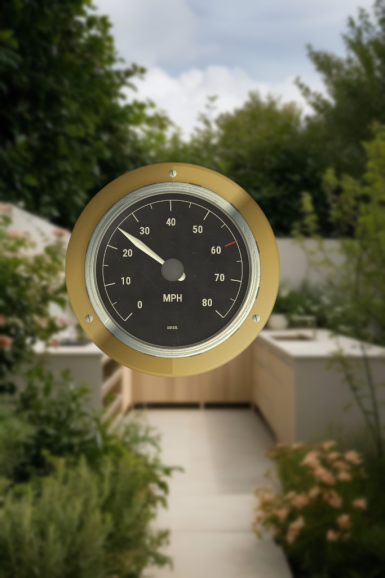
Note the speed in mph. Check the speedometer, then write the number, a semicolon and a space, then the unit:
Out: 25; mph
